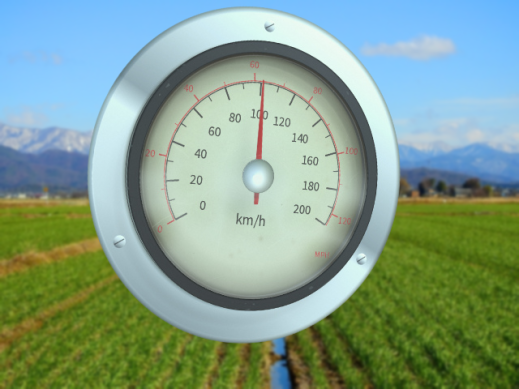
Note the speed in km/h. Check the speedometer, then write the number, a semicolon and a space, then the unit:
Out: 100; km/h
